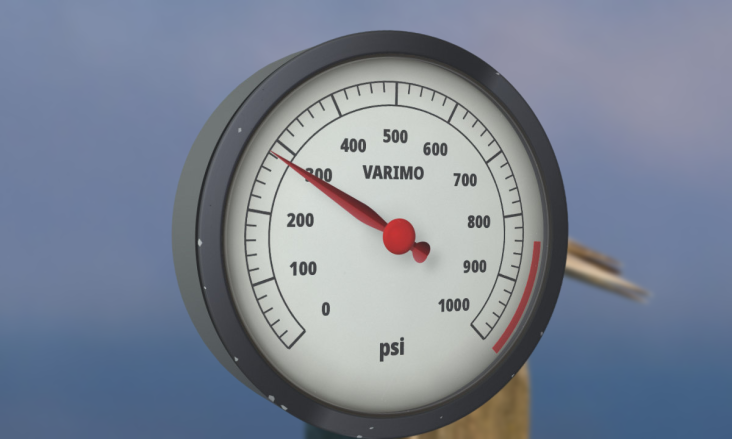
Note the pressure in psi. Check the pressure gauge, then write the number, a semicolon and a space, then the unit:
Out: 280; psi
